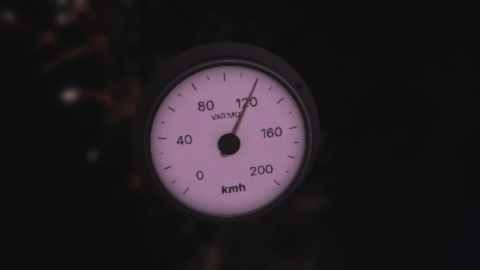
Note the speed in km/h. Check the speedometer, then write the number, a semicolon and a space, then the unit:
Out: 120; km/h
